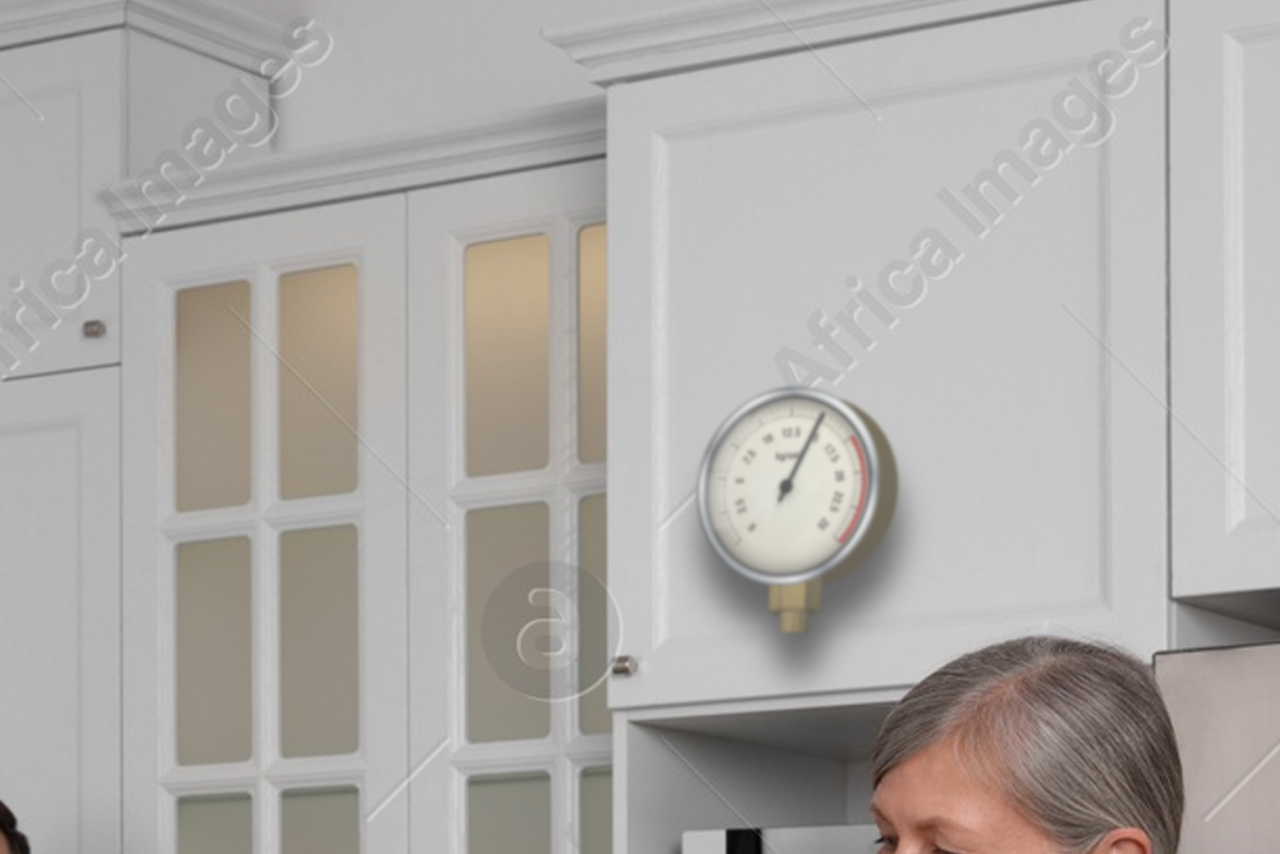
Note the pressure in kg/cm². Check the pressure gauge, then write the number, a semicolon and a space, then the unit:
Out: 15; kg/cm²
